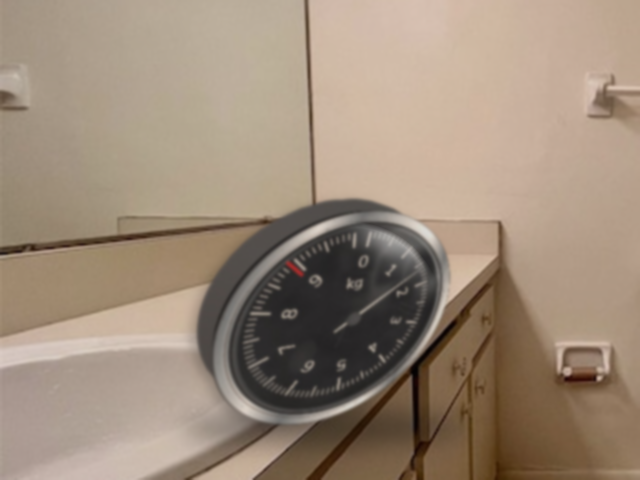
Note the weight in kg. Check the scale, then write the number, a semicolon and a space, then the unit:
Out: 1.5; kg
